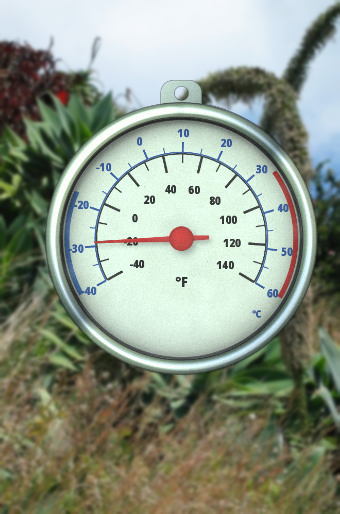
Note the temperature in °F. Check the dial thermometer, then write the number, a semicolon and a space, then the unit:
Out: -20; °F
